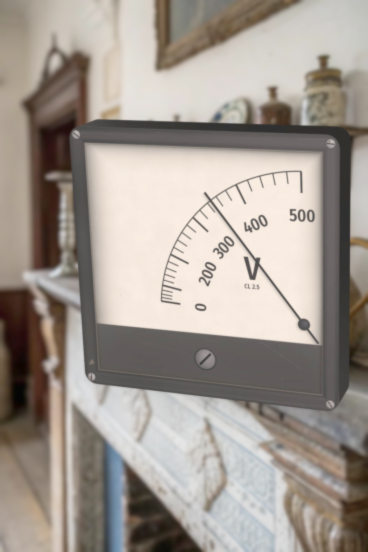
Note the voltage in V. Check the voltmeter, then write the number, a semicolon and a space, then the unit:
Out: 350; V
